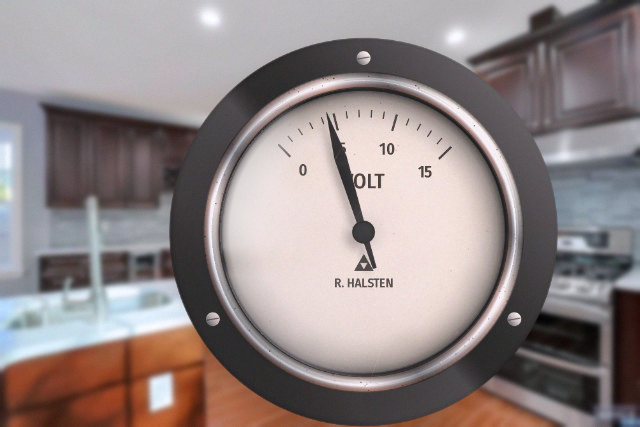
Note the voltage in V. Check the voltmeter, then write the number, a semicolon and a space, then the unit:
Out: 4.5; V
